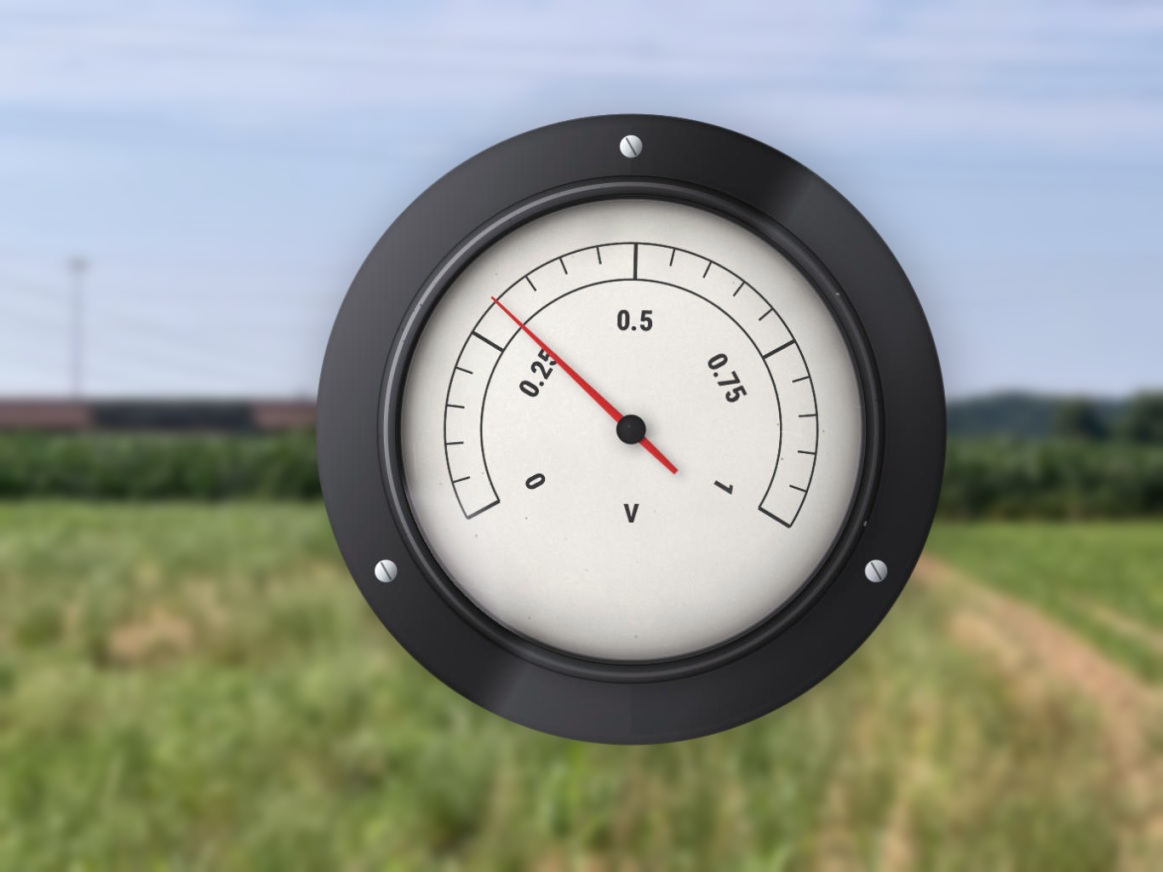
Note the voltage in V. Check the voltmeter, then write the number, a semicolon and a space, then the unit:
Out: 0.3; V
